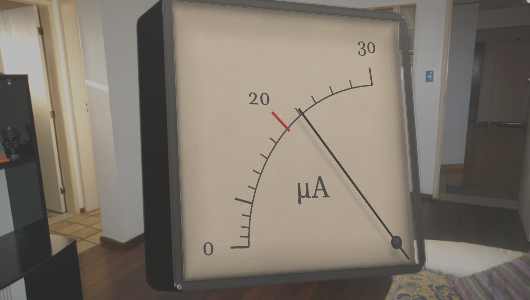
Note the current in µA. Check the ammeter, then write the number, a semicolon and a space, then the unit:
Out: 22; µA
